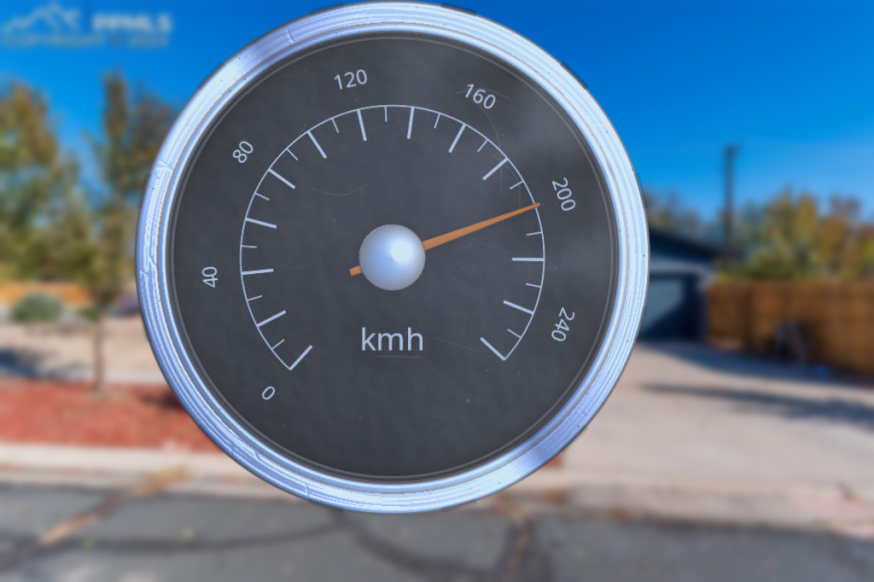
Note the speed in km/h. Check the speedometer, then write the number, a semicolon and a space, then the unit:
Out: 200; km/h
